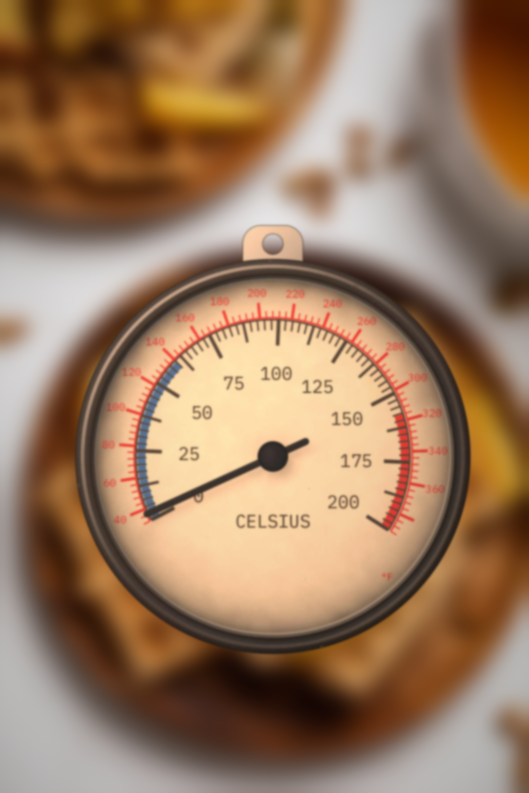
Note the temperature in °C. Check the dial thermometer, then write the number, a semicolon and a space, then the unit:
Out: 2.5; °C
